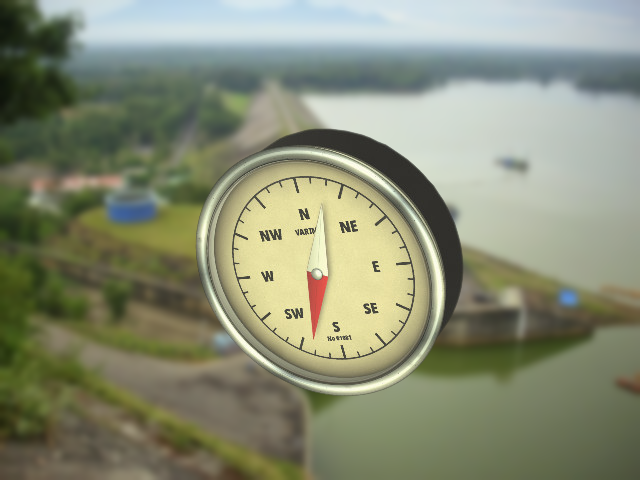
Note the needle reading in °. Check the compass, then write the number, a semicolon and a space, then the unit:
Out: 200; °
